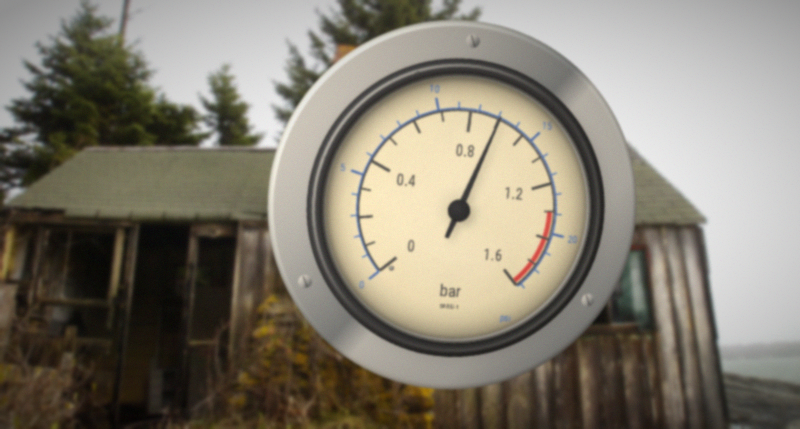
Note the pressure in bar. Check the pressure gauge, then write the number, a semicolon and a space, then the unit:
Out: 0.9; bar
